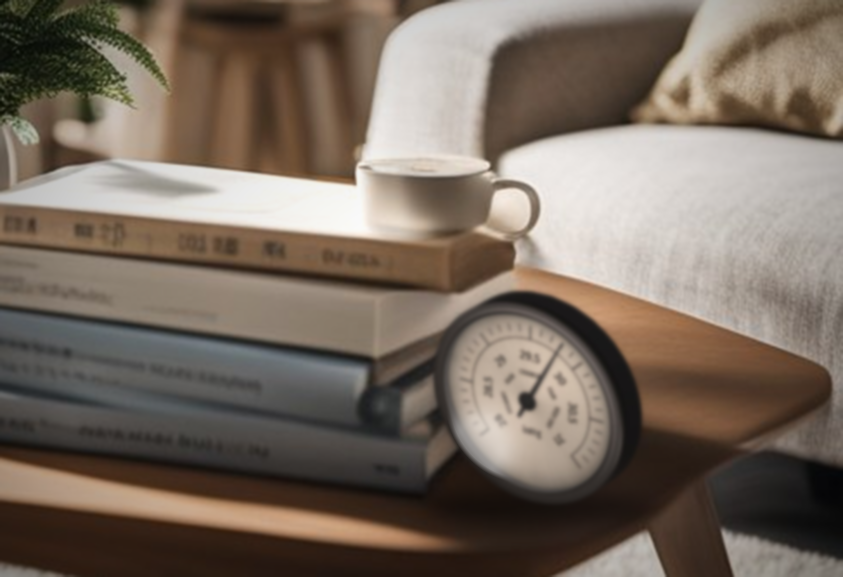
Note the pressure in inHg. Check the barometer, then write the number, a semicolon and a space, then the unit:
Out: 29.8; inHg
